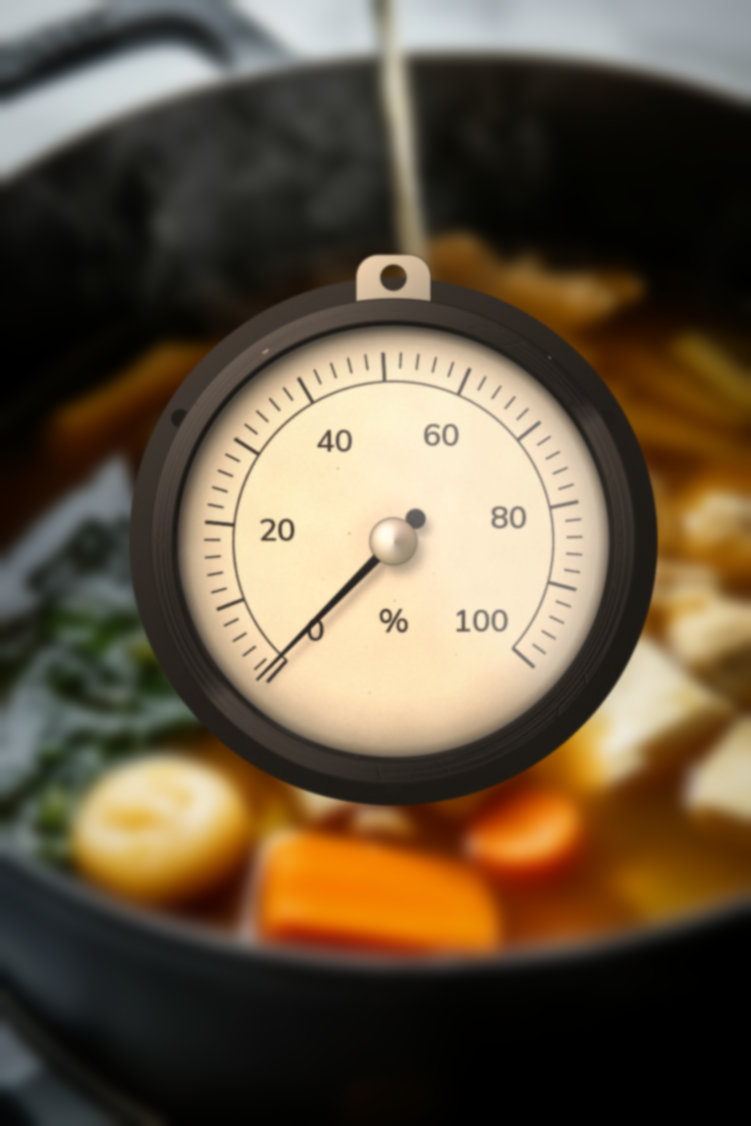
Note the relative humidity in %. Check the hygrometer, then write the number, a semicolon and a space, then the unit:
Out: 1; %
